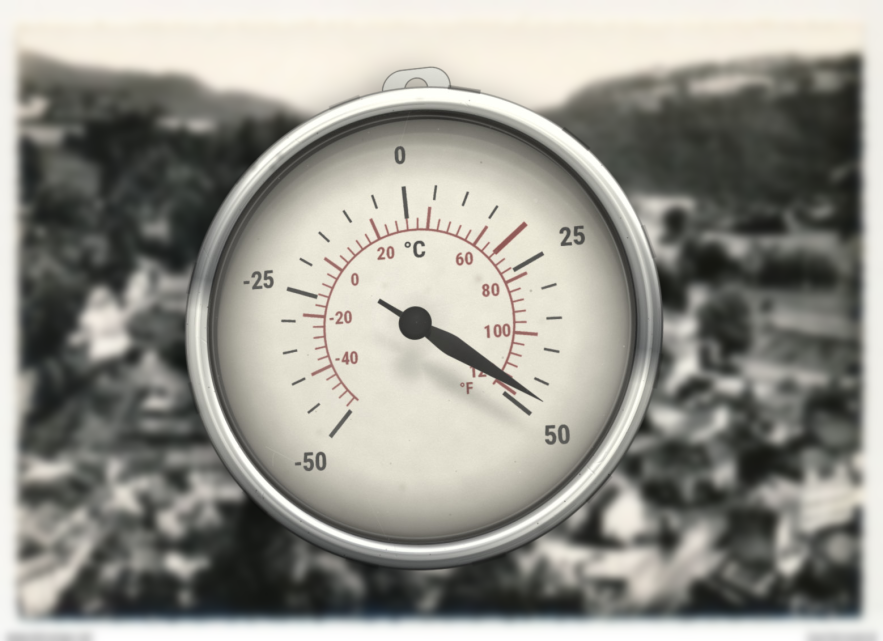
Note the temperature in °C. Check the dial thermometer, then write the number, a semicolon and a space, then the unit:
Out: 47.5; °C
